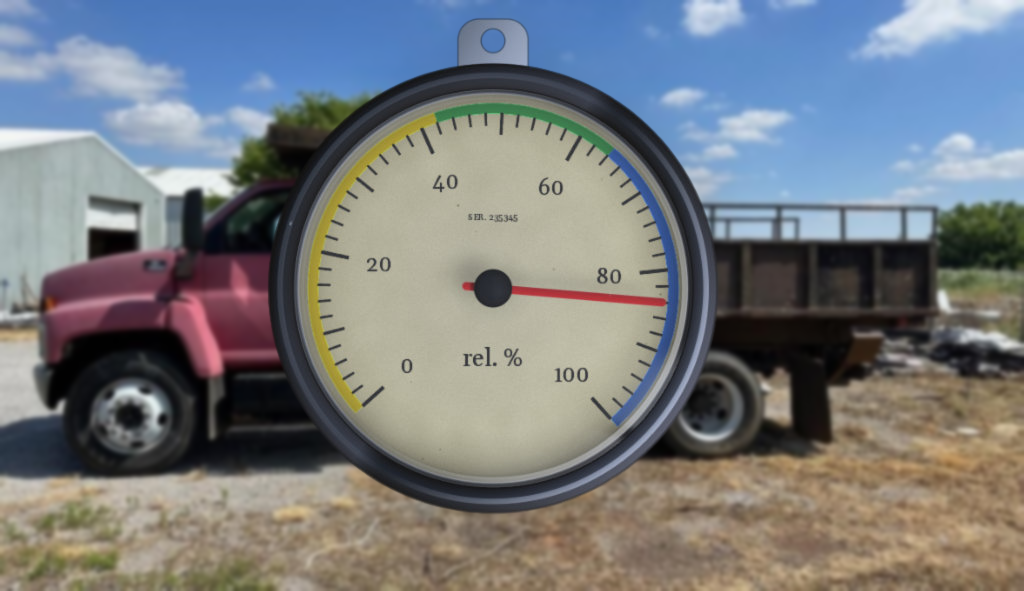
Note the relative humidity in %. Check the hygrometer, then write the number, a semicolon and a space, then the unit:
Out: 84; %
